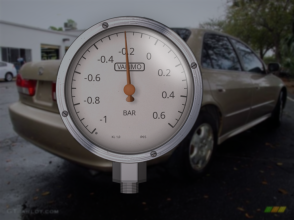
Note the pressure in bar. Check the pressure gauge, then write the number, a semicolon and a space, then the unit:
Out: -0.2; bar
